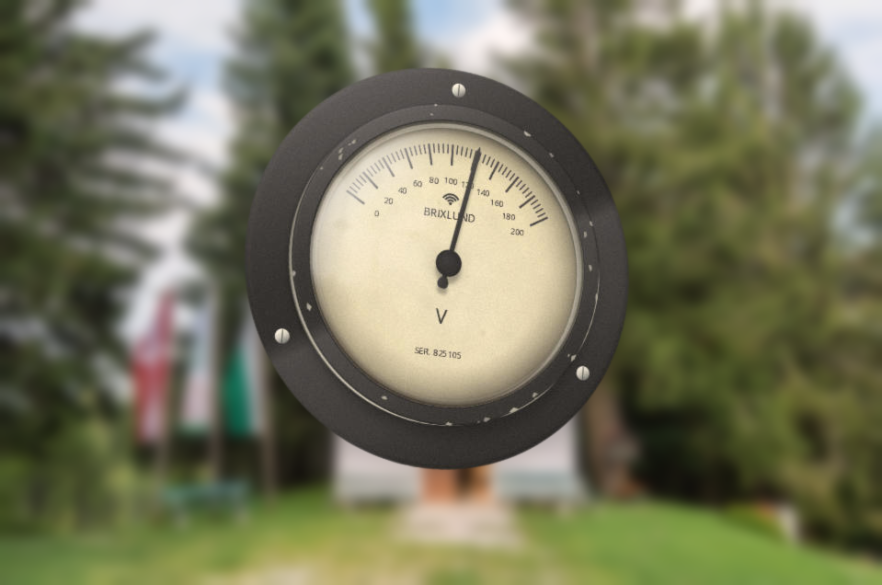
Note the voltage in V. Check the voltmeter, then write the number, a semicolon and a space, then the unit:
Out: 120; V
